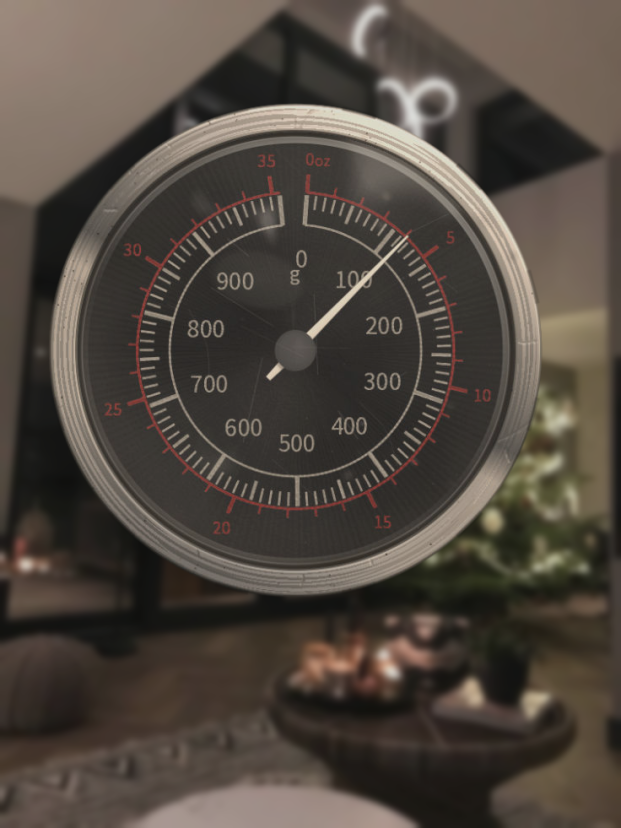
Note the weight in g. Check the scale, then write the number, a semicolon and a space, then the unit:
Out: 115; g
